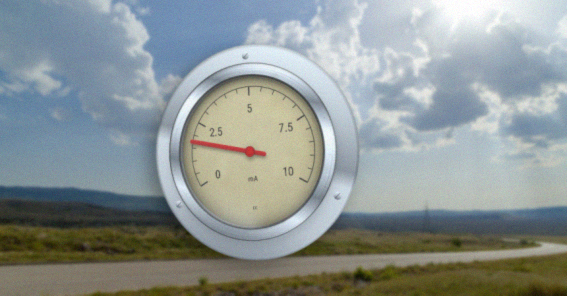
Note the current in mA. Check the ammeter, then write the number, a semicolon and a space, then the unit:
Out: 1.75; mA
